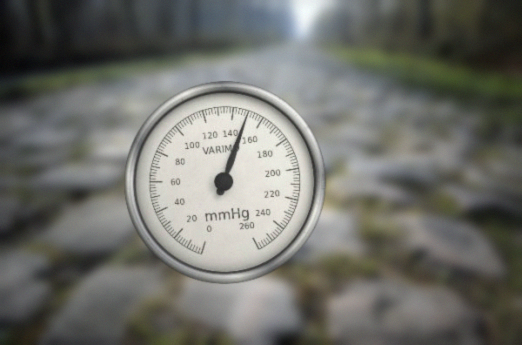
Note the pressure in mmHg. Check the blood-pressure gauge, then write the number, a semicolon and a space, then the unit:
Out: 150; mmHg
